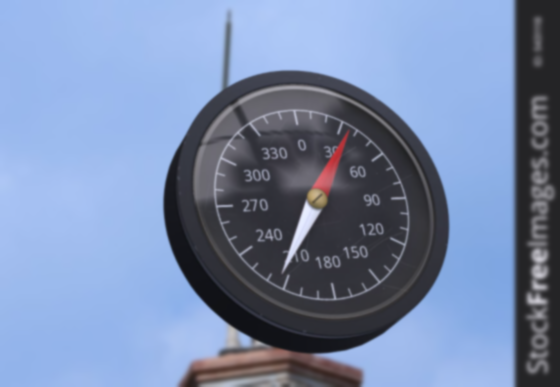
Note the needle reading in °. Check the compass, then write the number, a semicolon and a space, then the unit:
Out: 35; °
